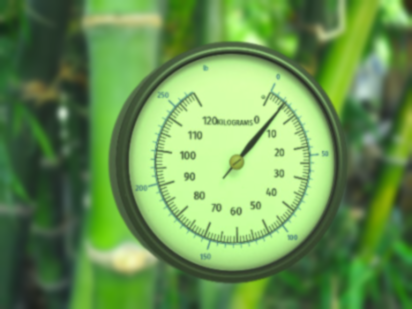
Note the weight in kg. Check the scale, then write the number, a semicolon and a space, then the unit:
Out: 5; kg
